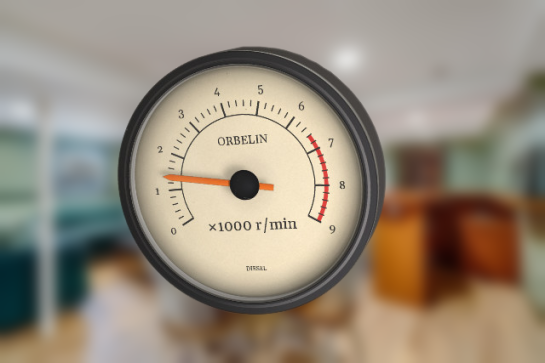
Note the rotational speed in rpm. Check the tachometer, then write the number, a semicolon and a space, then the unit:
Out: 1400; rpm
